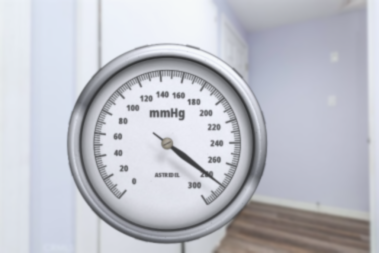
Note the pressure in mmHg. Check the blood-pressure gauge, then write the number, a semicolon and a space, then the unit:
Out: 280; mmHg
